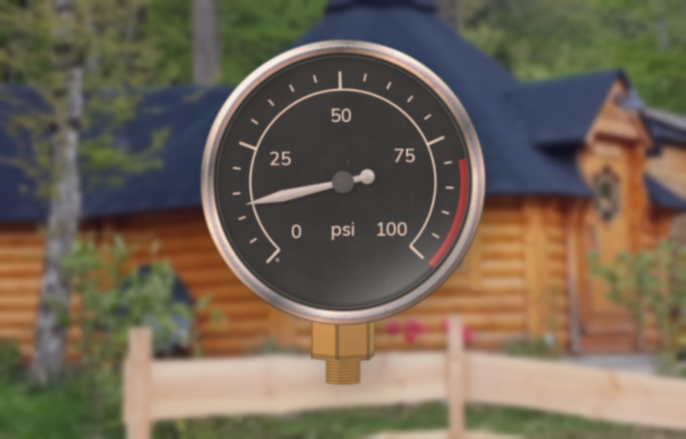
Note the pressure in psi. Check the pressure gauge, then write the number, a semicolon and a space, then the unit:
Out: 12.5; psi
